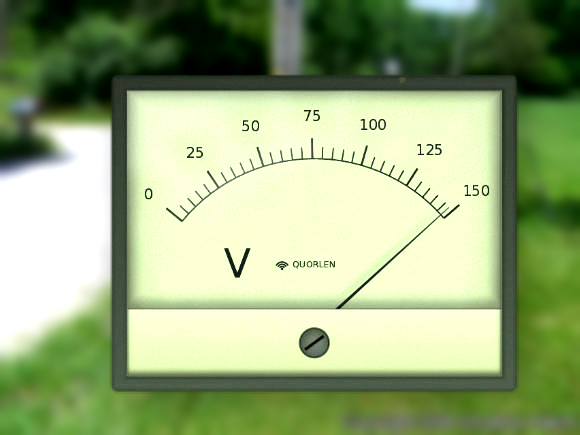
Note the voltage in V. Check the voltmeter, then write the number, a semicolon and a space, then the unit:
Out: 147.5; V
